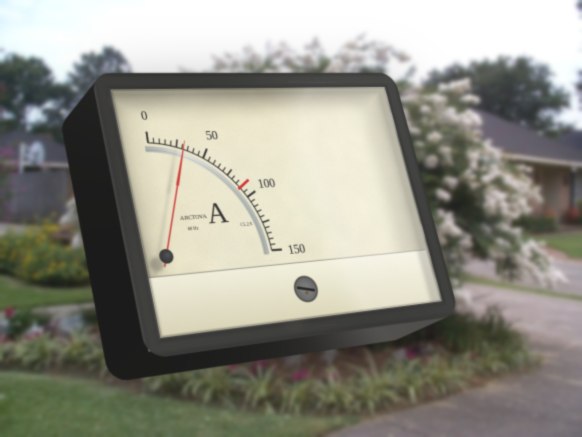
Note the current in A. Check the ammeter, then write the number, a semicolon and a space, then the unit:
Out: 30; A
